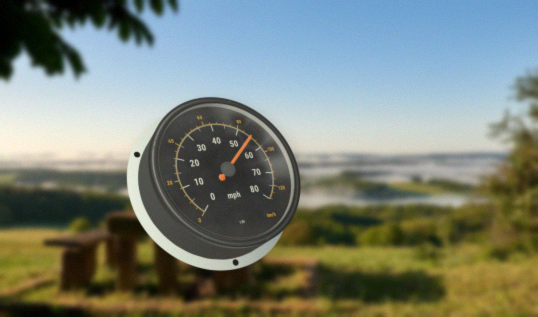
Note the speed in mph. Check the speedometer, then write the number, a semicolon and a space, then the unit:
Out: 55; mph
